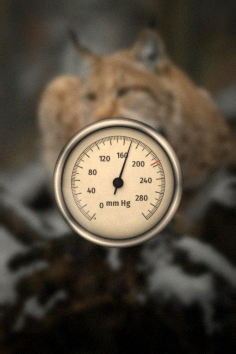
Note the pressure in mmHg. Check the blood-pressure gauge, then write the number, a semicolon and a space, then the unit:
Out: 170; mmHg
